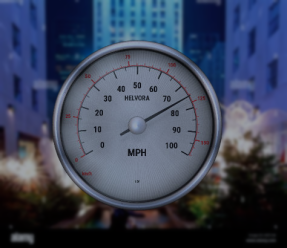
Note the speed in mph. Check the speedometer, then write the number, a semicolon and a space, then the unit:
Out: 75; mph
